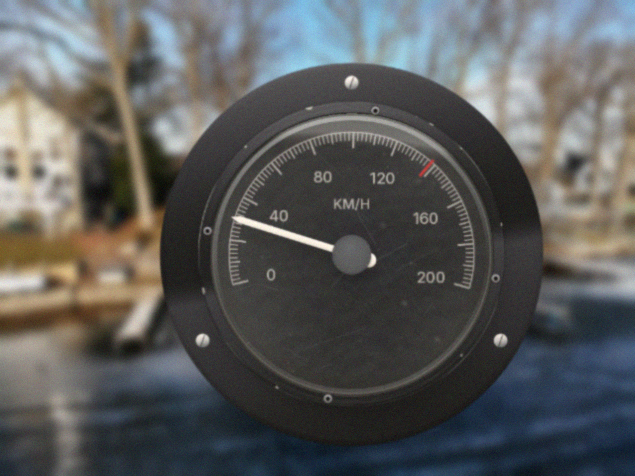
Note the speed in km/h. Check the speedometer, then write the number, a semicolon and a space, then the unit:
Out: 30; km/h
